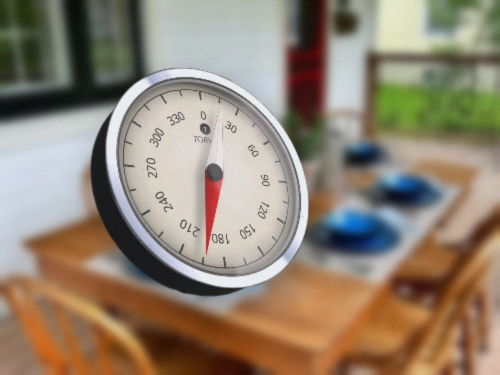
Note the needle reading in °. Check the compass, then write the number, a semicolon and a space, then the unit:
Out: 195; °
